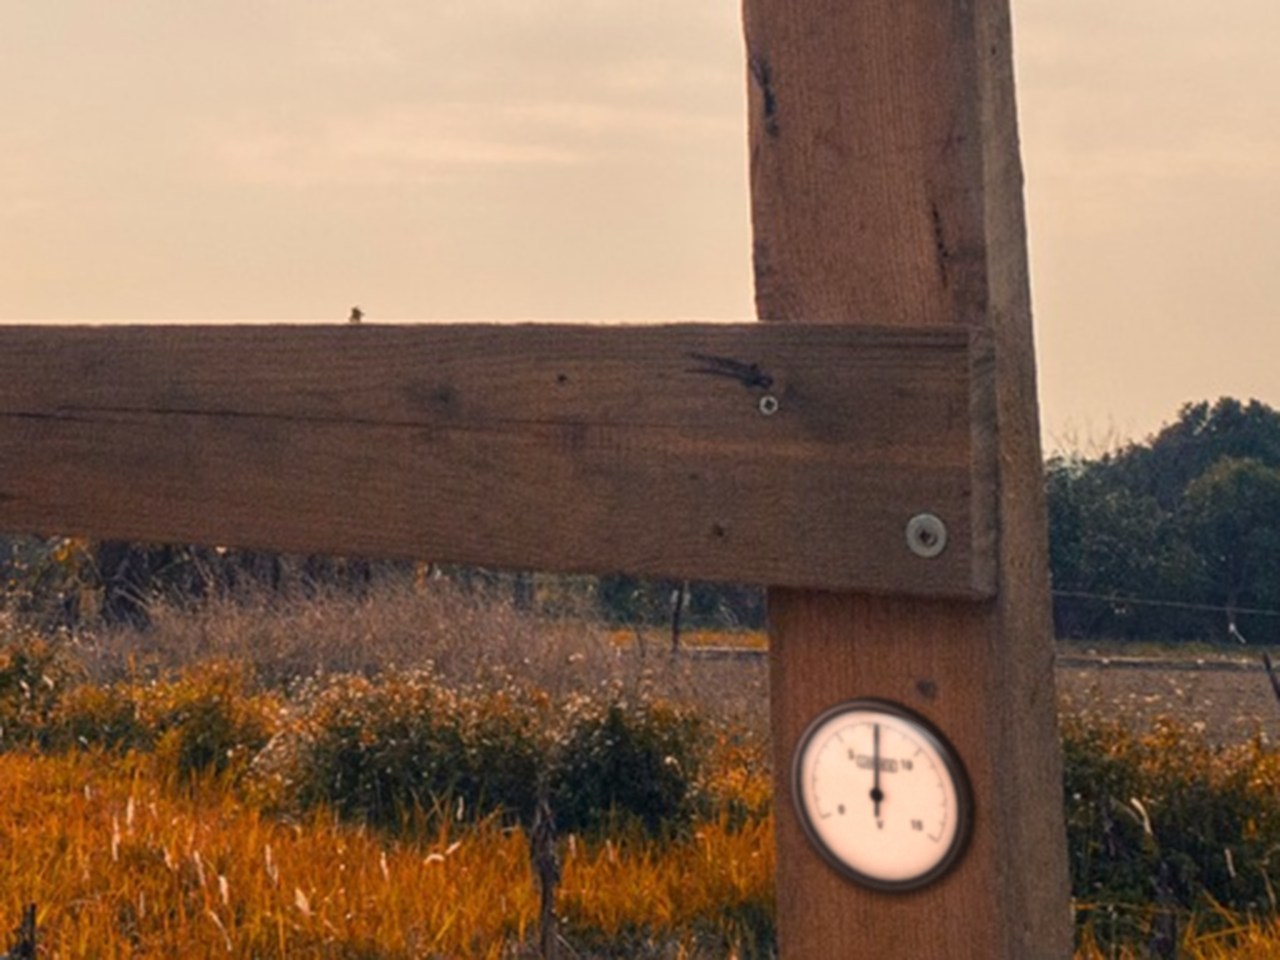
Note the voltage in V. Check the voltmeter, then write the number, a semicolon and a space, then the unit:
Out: 7.5; V
